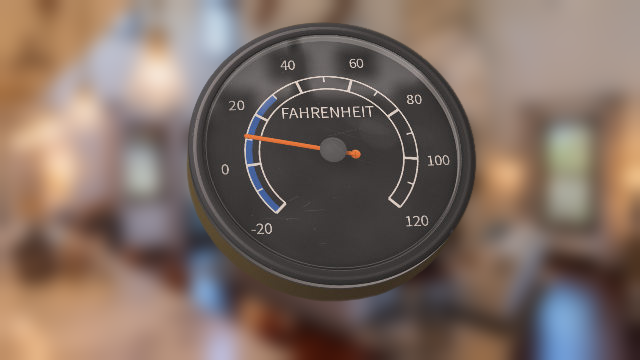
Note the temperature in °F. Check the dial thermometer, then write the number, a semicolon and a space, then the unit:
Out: 10; °F
